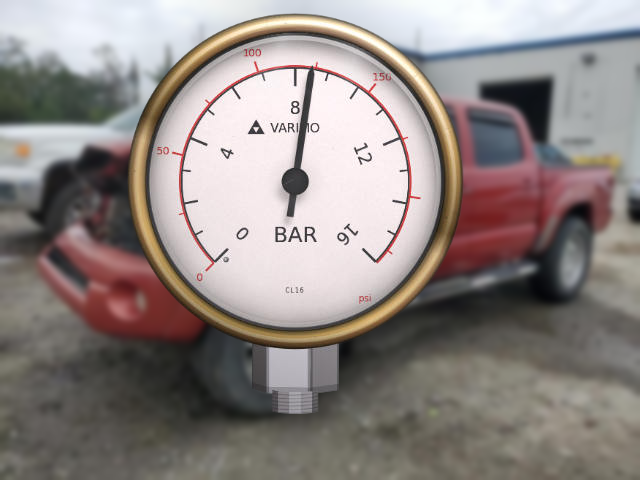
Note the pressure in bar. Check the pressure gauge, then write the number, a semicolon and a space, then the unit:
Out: 8.5; bar
